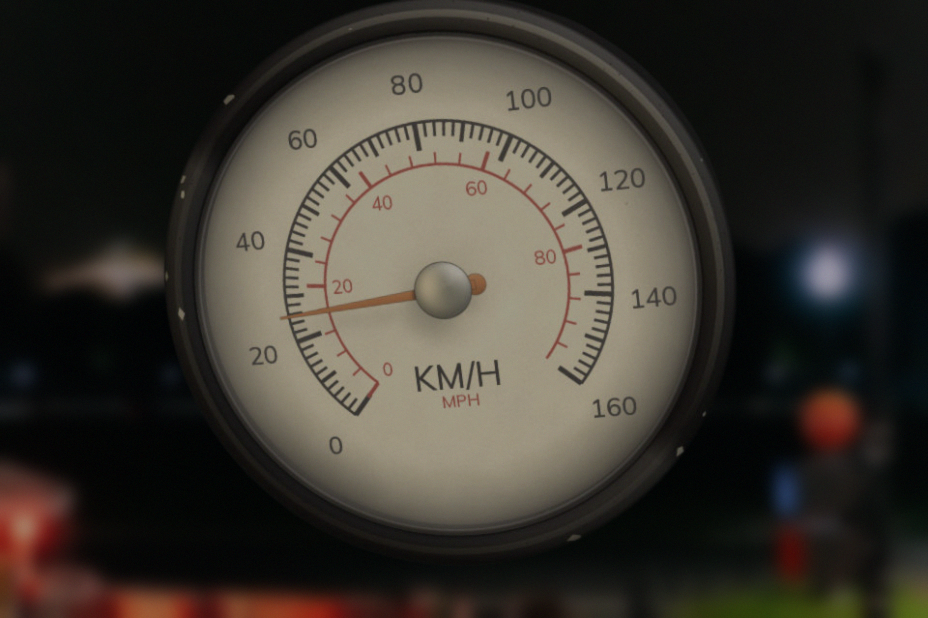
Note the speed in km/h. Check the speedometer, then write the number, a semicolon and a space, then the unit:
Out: 26; km/h
